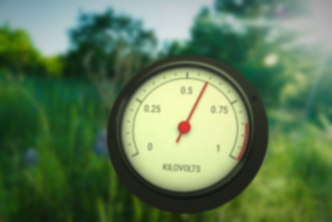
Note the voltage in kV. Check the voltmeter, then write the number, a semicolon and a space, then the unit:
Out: 0.6; kV
